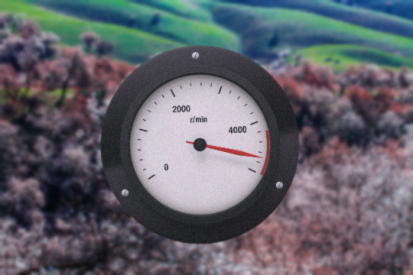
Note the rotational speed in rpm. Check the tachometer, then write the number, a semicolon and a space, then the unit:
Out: 4700; rpm
